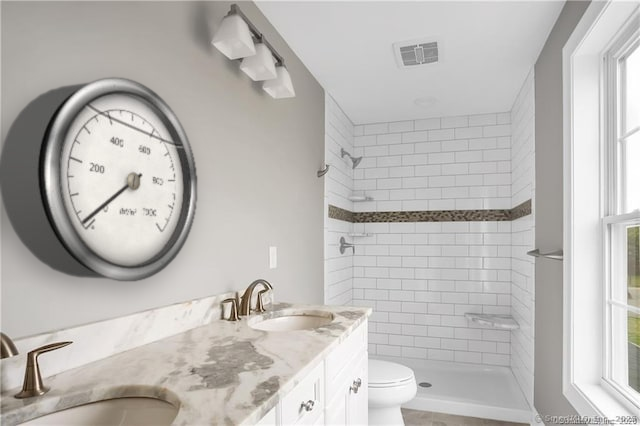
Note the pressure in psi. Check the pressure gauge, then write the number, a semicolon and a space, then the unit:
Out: 25; psi
